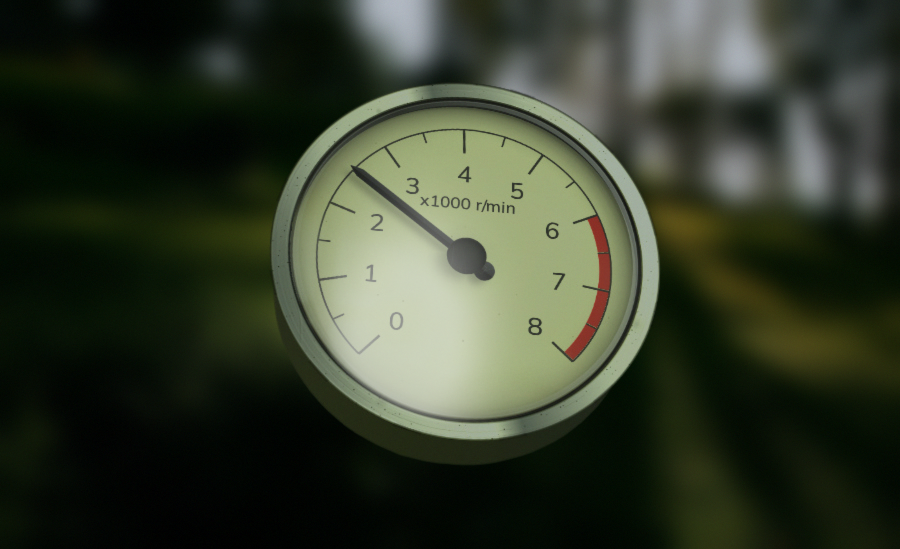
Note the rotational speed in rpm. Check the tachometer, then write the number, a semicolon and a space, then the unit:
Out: 2500; rpm
